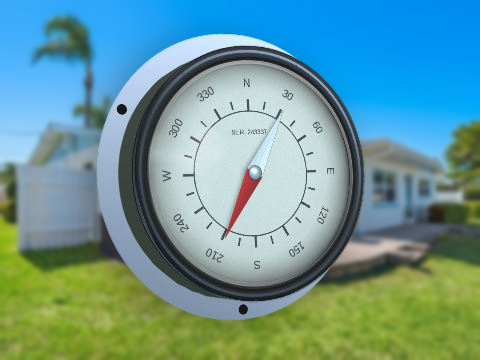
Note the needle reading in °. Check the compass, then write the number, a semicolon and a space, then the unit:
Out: 210; °
